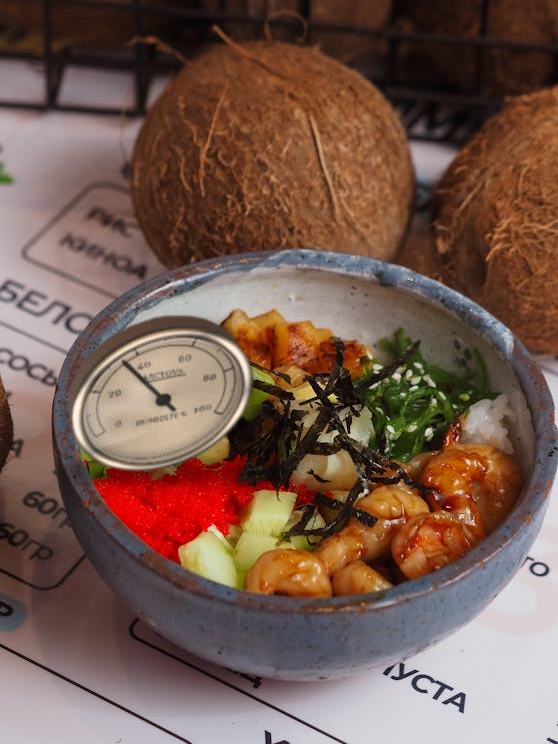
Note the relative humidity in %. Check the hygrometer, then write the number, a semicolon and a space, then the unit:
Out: 35; %
